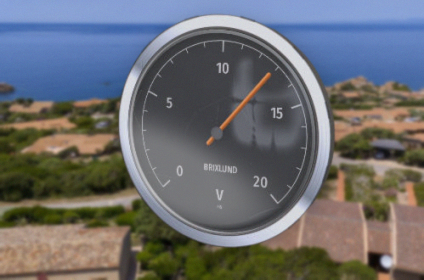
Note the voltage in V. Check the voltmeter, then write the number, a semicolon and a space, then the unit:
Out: 13; V
